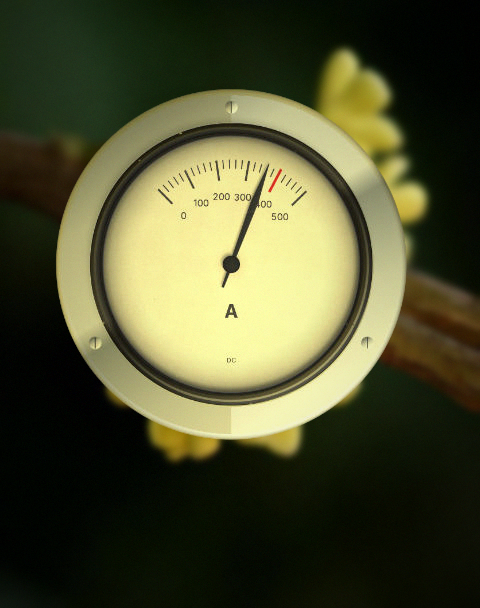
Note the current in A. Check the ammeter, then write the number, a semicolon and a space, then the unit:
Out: 360; A
